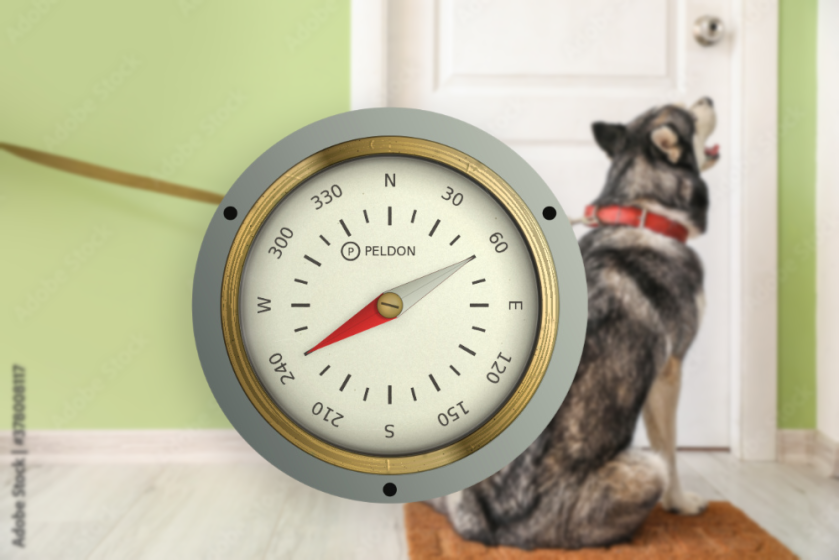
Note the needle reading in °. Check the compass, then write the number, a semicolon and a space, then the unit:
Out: 240; °
